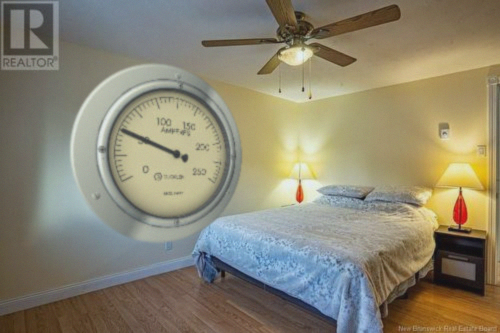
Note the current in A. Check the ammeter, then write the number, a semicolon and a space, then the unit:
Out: 50; A
